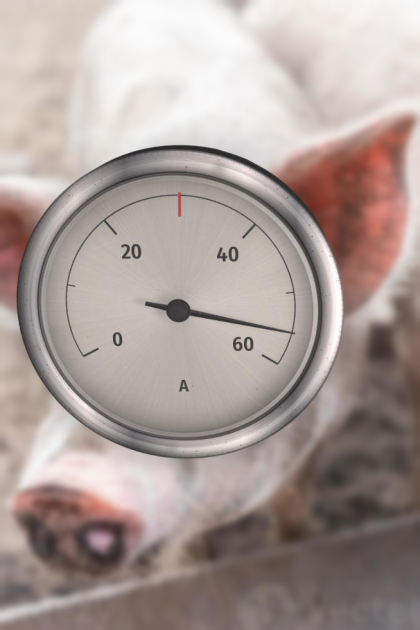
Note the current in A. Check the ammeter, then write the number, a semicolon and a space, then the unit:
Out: 55; A
